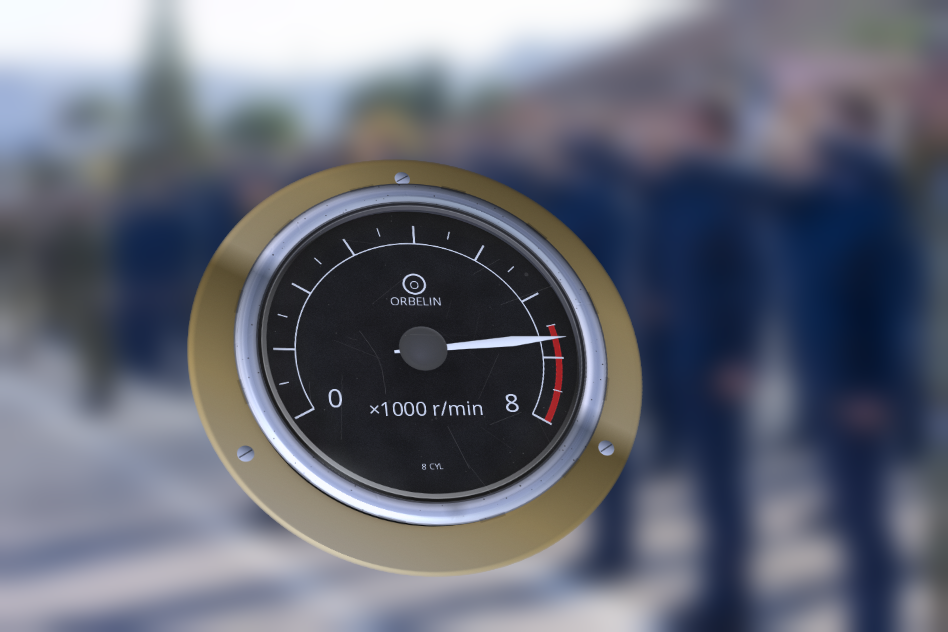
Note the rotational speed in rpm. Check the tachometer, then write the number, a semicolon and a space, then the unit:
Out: 6750; rpm
